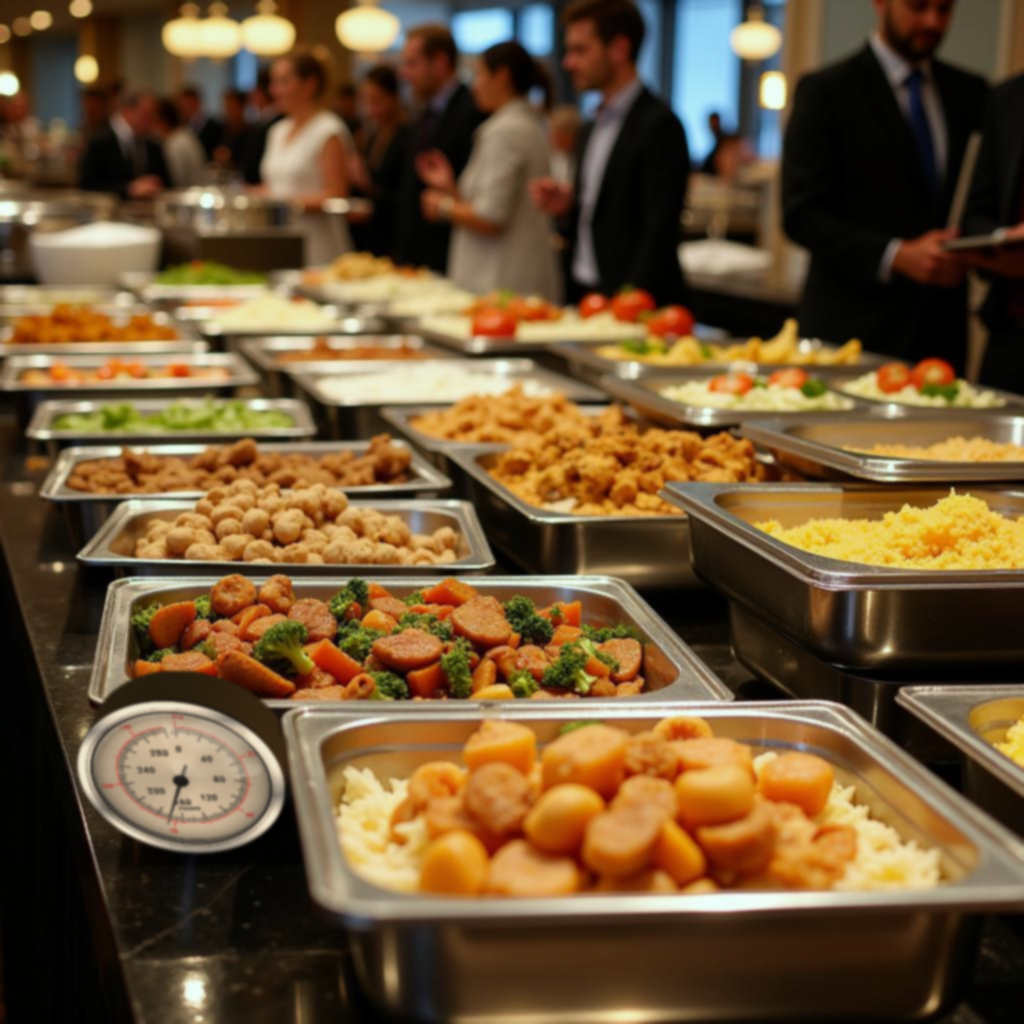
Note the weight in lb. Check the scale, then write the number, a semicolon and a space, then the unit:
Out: 170; lb
